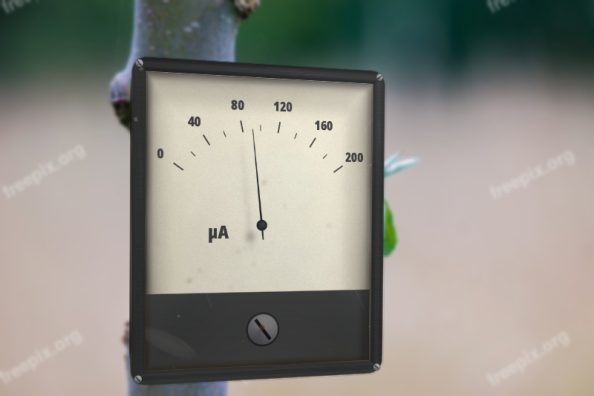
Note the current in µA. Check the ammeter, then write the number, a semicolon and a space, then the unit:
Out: 90; µA
